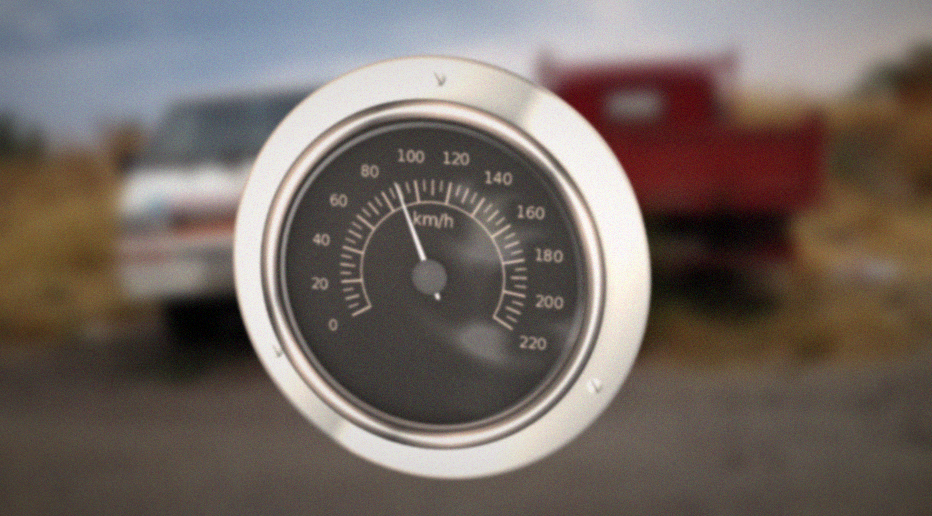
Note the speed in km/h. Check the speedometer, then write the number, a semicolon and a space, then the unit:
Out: 90; km/h
